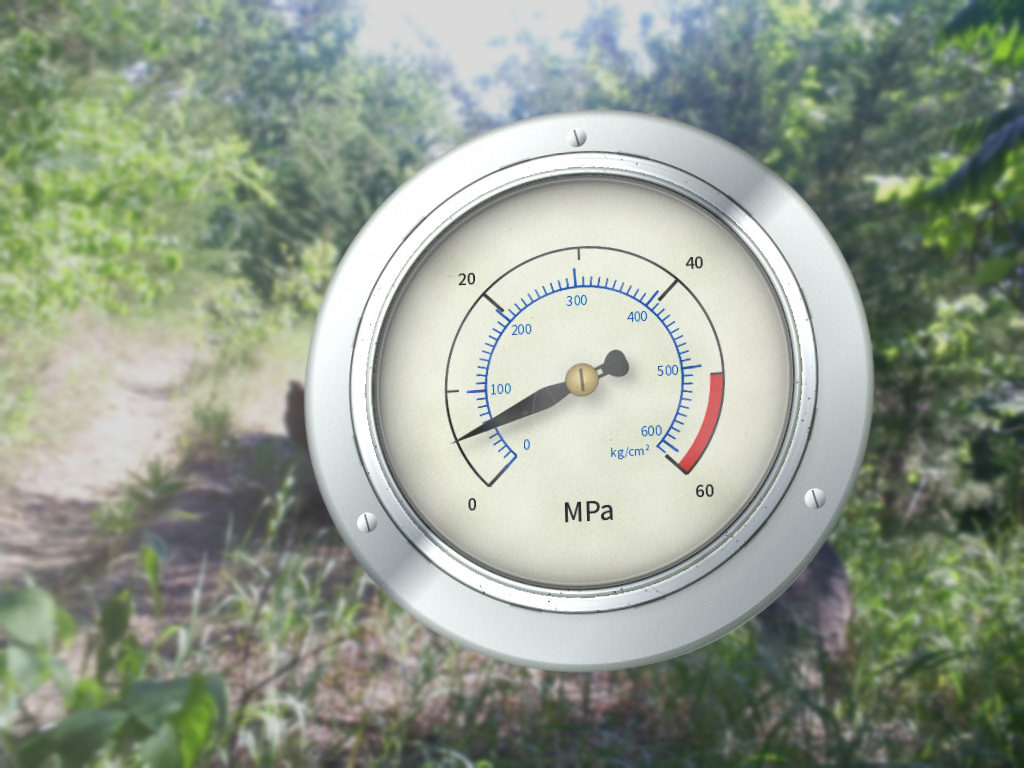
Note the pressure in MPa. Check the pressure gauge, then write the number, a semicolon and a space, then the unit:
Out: 5; MPa
